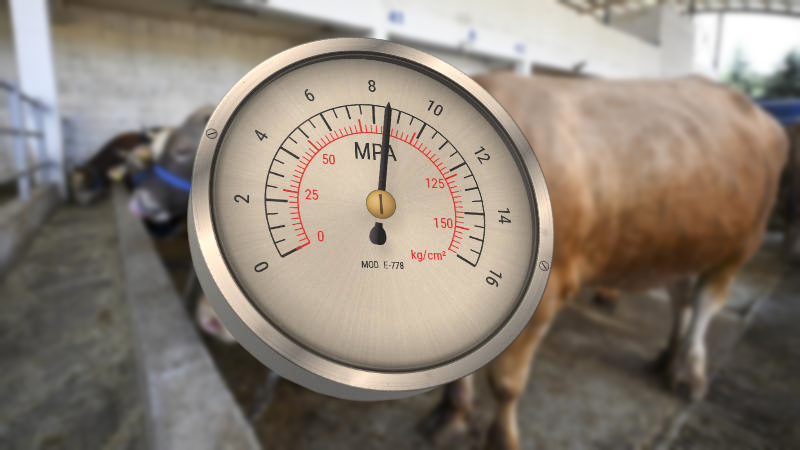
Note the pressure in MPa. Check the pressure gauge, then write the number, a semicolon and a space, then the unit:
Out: 8.5; MPa
